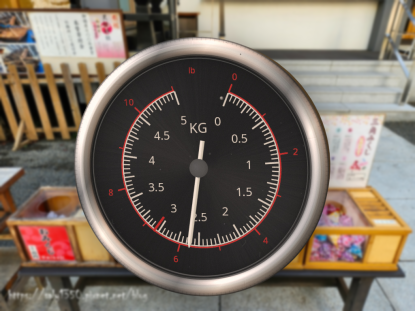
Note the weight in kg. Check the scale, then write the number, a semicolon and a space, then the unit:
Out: 2.6; kg
